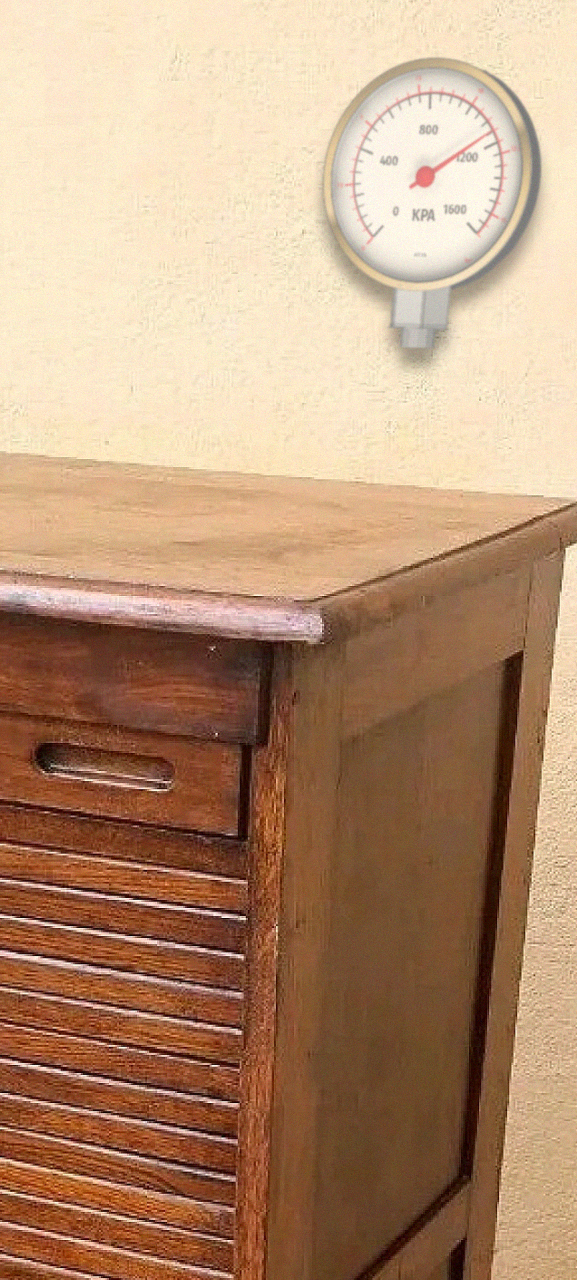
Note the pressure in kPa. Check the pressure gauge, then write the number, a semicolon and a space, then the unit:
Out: 1150; kPa
